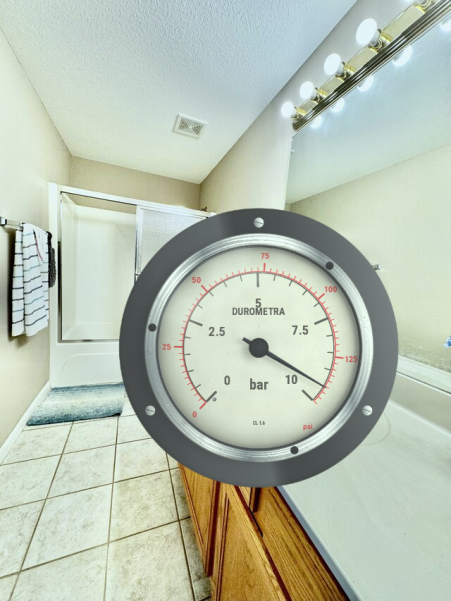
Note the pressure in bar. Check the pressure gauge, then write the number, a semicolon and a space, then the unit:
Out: 9.5; bar
